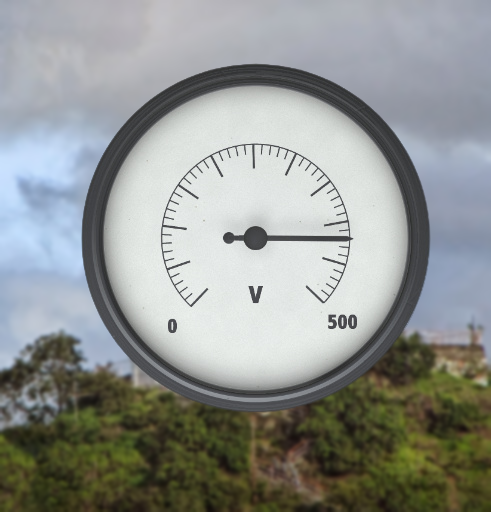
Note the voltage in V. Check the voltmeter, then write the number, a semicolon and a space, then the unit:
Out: 420; V
